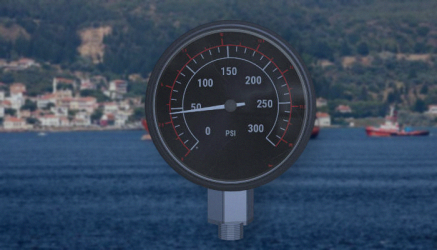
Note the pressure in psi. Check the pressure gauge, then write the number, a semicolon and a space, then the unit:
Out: 45; psi
